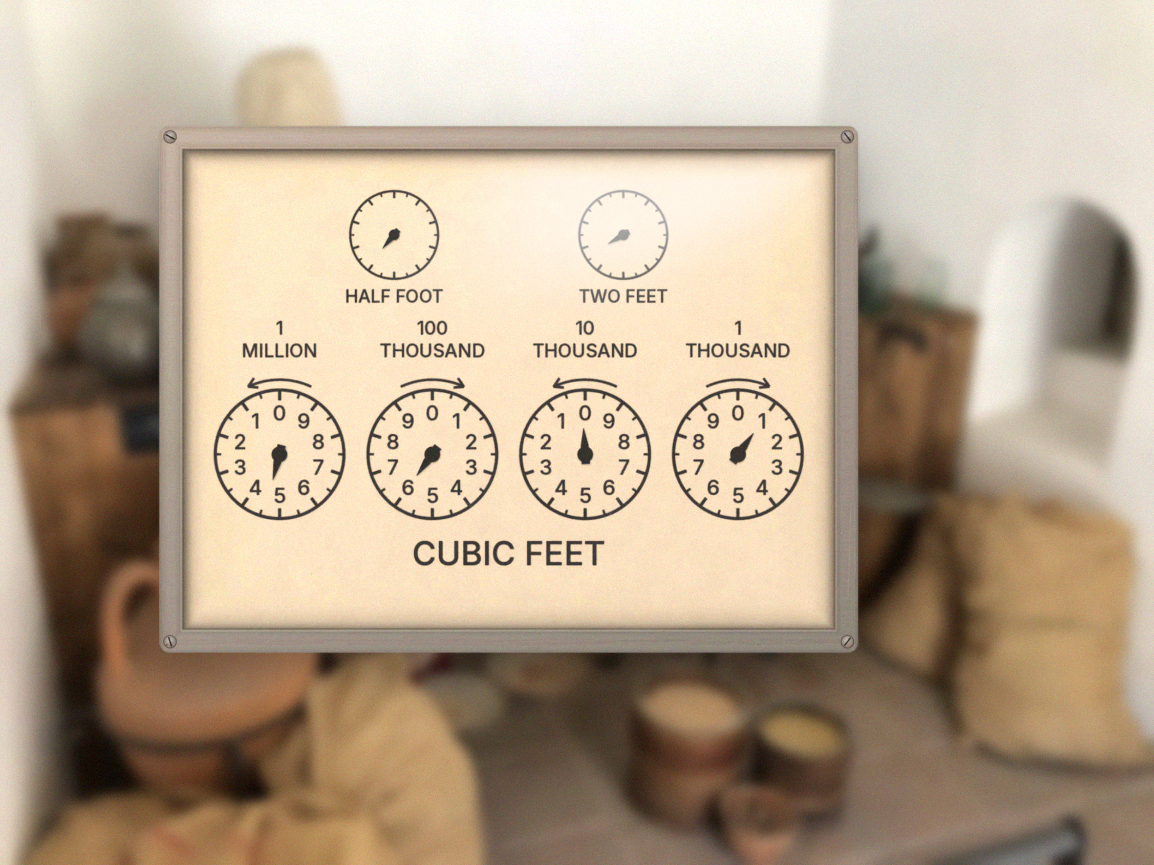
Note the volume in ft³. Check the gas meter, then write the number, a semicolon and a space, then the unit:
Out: 460100; ft³
